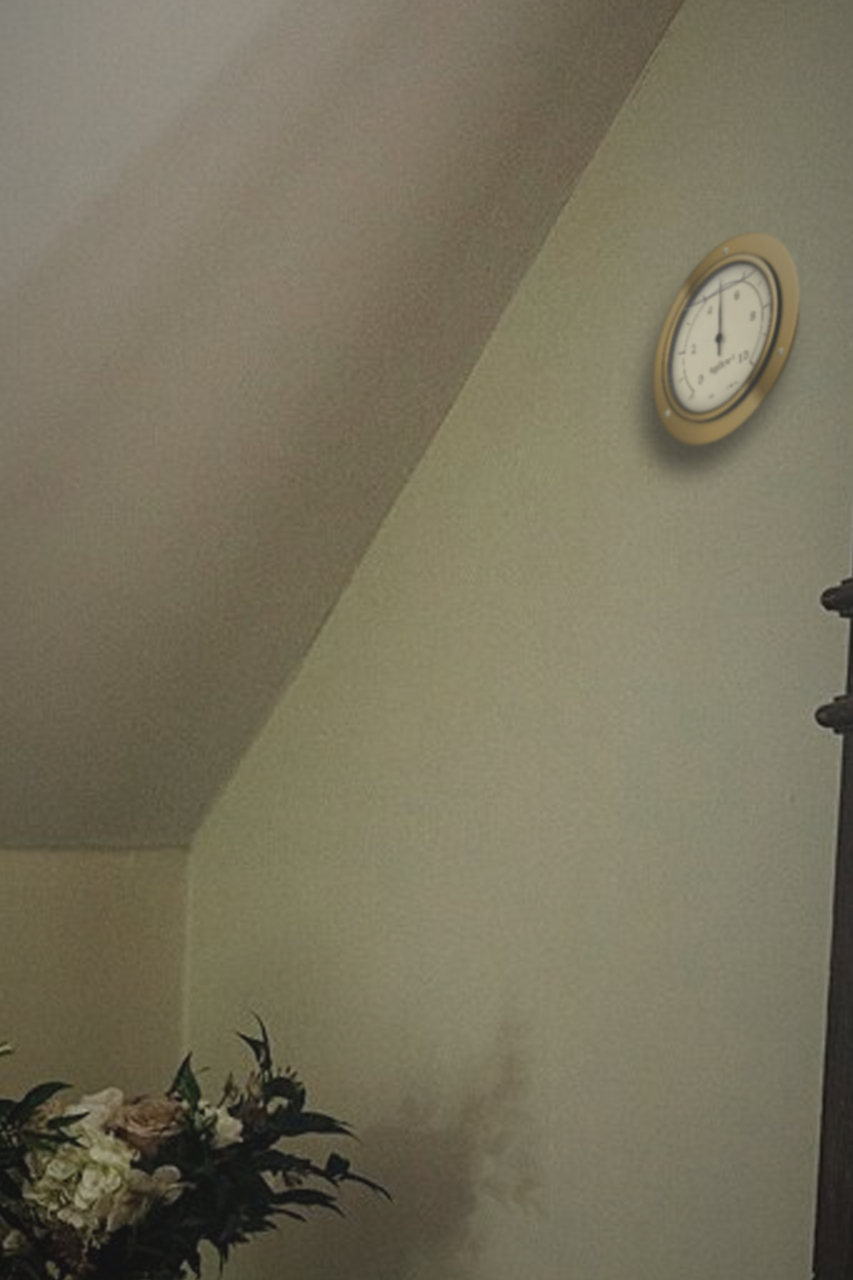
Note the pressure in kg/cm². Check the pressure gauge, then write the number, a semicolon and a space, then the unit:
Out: 5; kg/cm²
